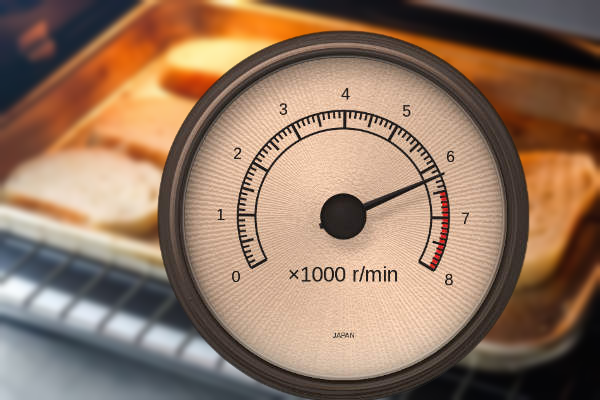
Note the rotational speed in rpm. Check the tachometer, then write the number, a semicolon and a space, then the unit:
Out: 6200; rpm
